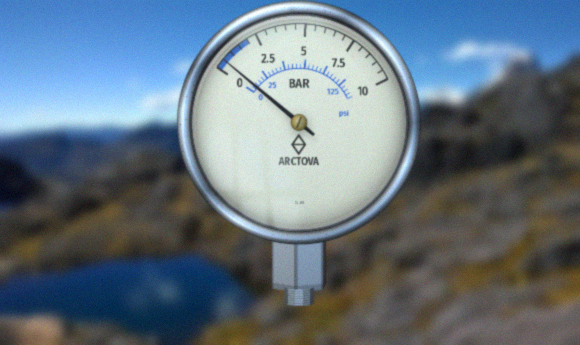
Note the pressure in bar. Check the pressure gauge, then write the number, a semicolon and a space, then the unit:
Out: 0.5; bar
